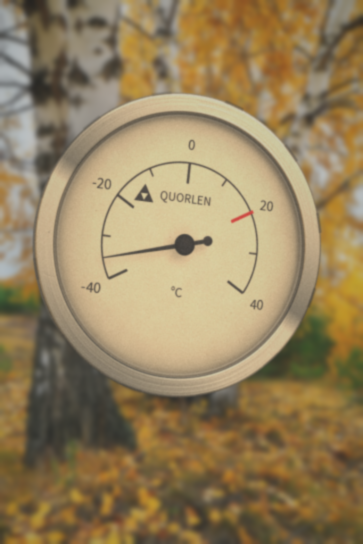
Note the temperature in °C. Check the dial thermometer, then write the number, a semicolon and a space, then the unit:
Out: -35; °C
